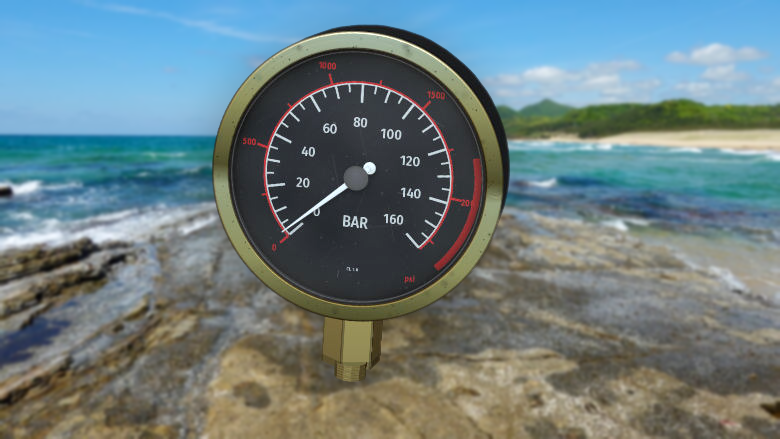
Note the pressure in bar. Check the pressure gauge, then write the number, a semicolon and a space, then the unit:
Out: 2.5; bar
